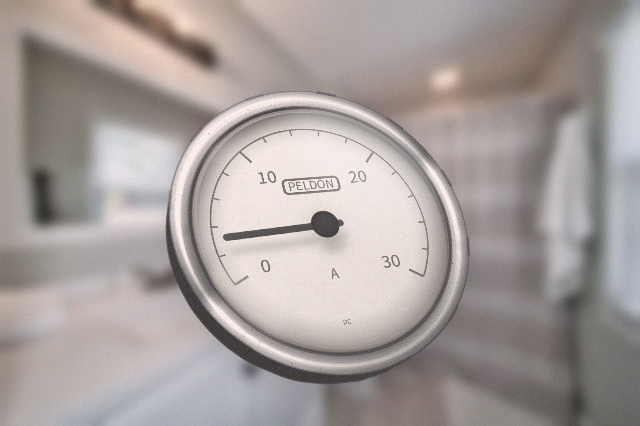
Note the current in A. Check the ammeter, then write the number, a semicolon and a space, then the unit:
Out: 3; A
